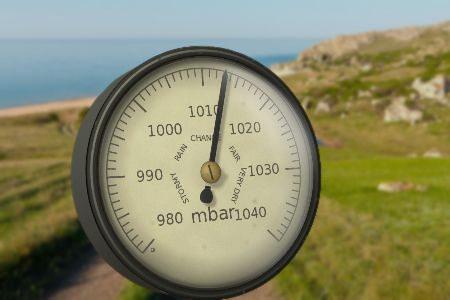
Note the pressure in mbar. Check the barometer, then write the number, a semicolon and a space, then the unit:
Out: 1013; mbar
